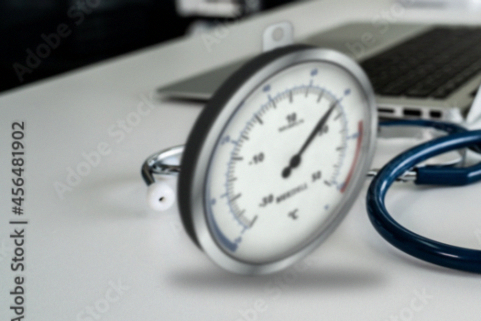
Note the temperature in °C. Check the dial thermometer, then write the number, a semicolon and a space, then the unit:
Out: 25; °C
